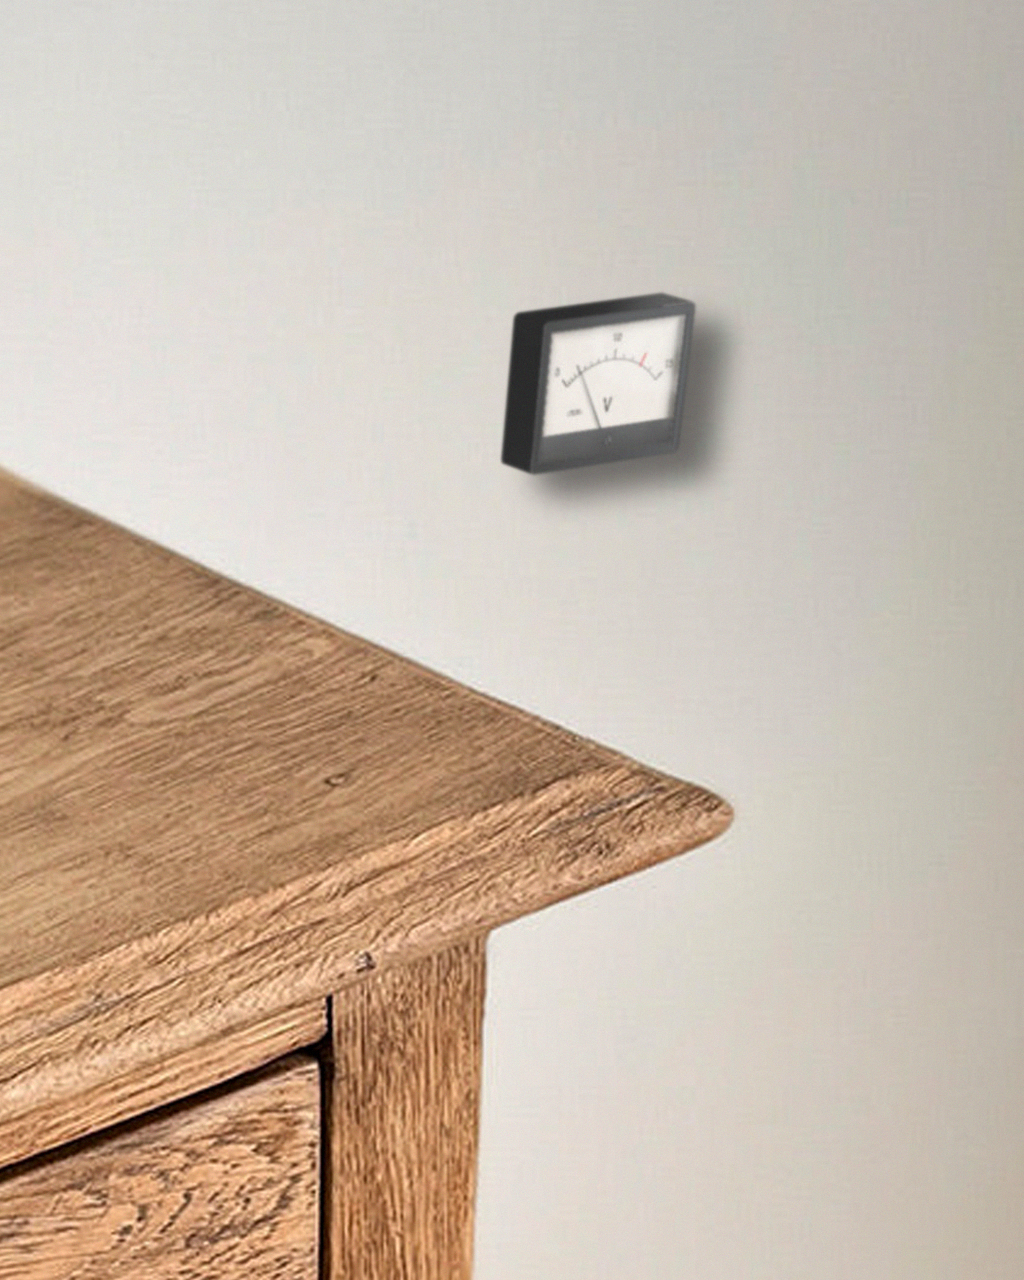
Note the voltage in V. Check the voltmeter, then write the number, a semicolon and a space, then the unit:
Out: 5; V
